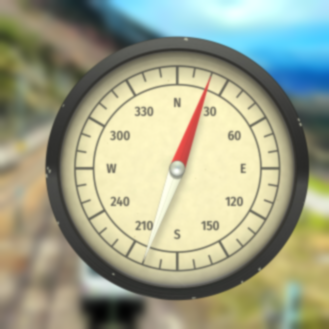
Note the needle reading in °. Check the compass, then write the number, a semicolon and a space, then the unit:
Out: 20; °
